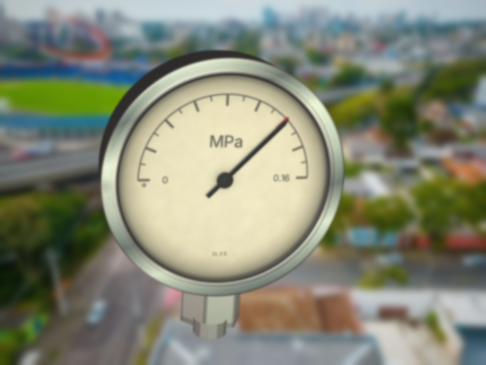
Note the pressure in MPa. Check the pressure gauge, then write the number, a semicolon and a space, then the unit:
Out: 0.12; MPa
